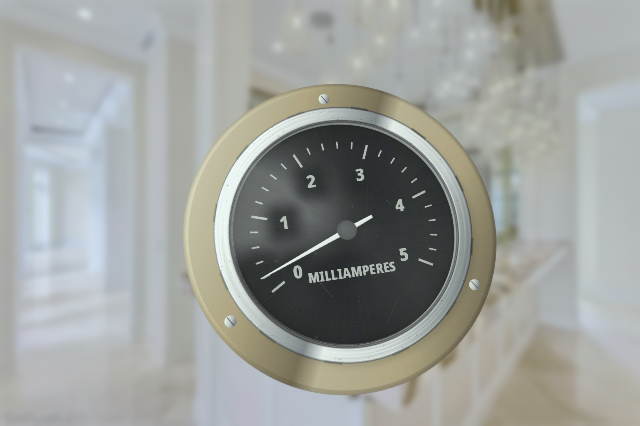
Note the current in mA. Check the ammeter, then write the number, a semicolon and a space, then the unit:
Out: 0.2; mA
